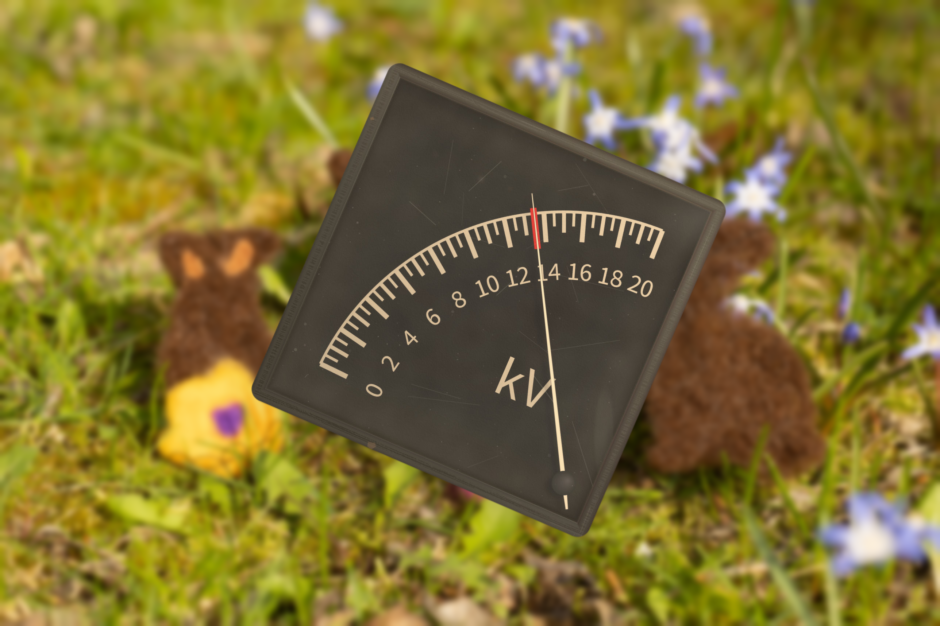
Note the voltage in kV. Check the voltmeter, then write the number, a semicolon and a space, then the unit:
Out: 13.5; kV
